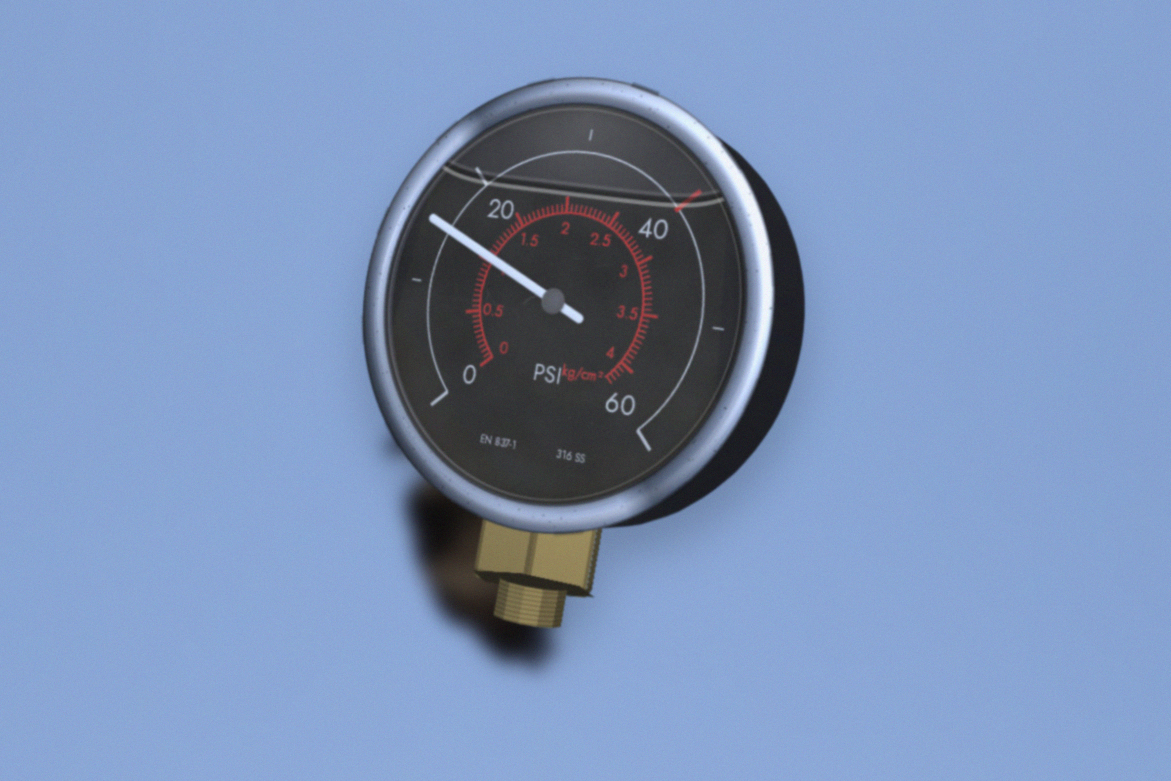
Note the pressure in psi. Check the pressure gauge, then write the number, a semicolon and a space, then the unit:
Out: 15; psi
